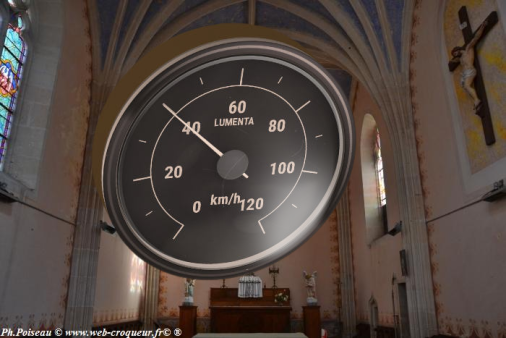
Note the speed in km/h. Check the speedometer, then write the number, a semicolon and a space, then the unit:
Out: 40; km/h
